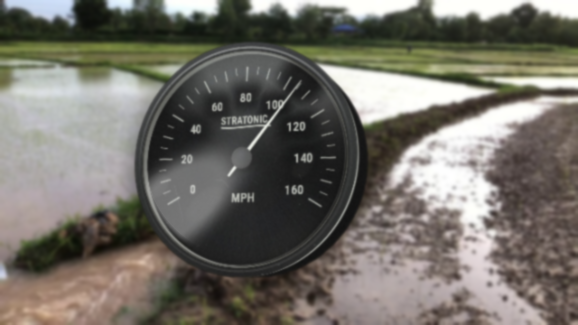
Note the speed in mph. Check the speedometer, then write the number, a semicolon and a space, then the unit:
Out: 105; mph
